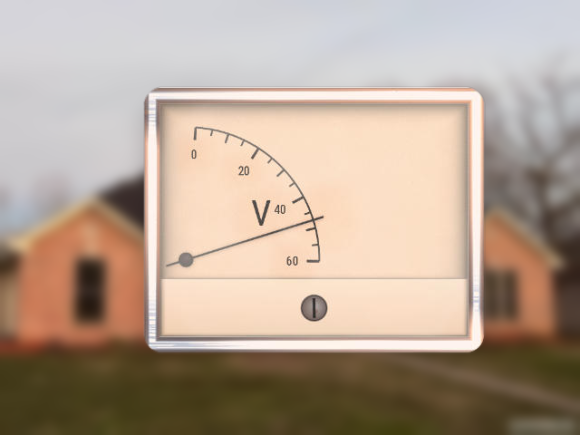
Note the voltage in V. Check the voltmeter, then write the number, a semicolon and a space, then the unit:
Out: 47.5; V
